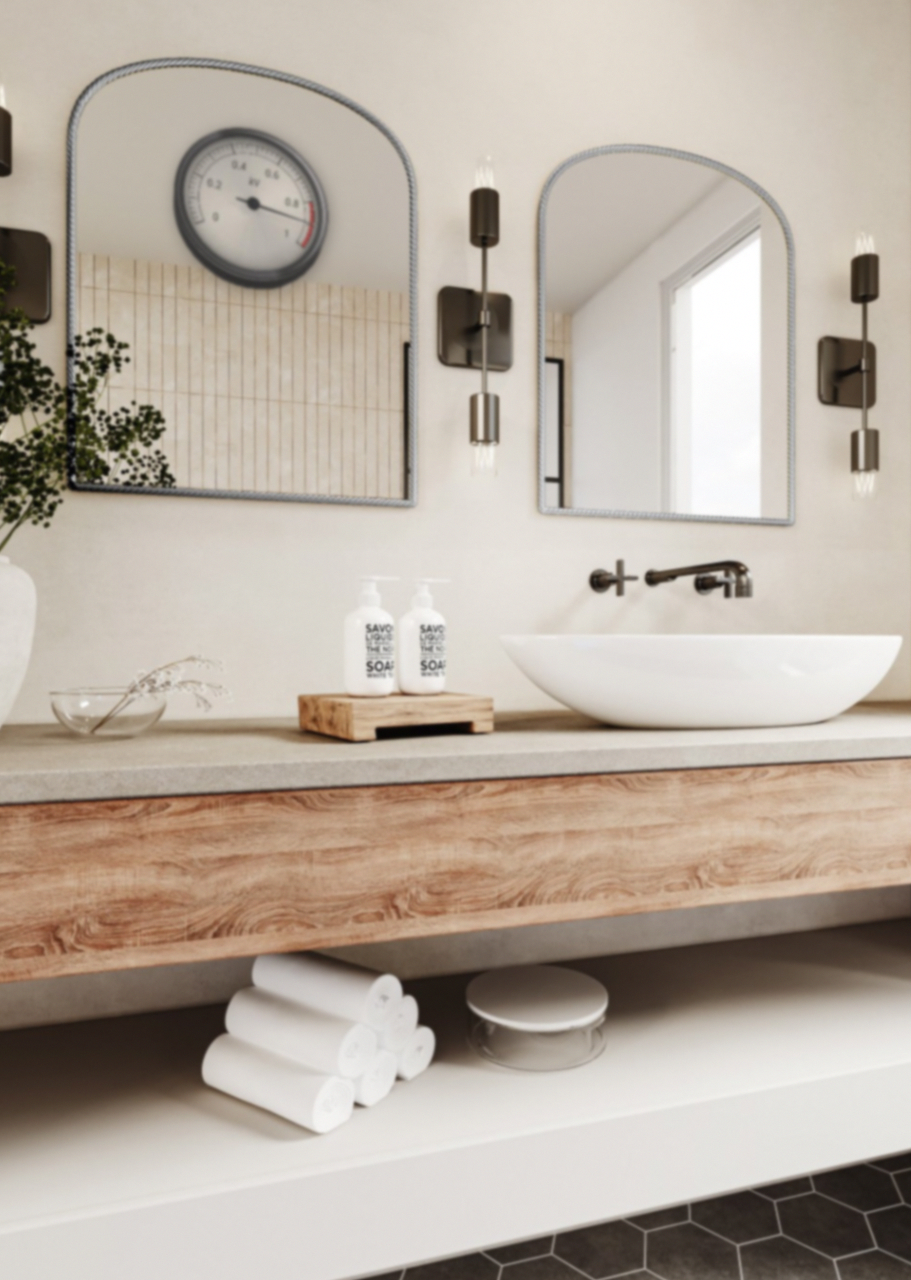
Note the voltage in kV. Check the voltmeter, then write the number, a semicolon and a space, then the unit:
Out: 0.9; kV
